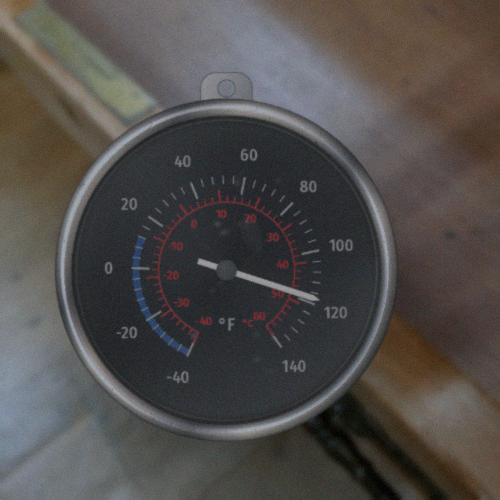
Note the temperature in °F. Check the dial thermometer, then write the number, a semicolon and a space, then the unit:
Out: 118; °F
